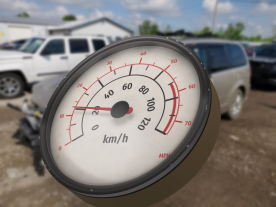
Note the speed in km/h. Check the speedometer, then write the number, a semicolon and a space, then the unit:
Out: 20; km/h
